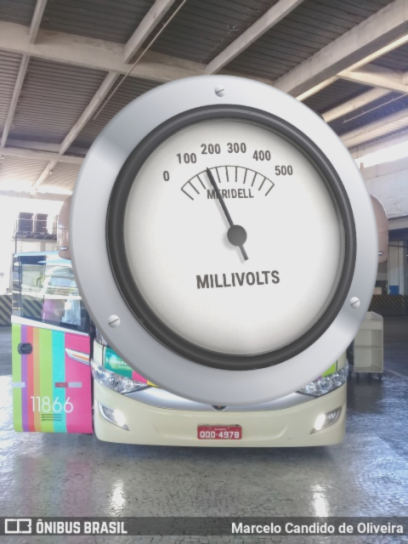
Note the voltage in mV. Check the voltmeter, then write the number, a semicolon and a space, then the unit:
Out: 150; mV
